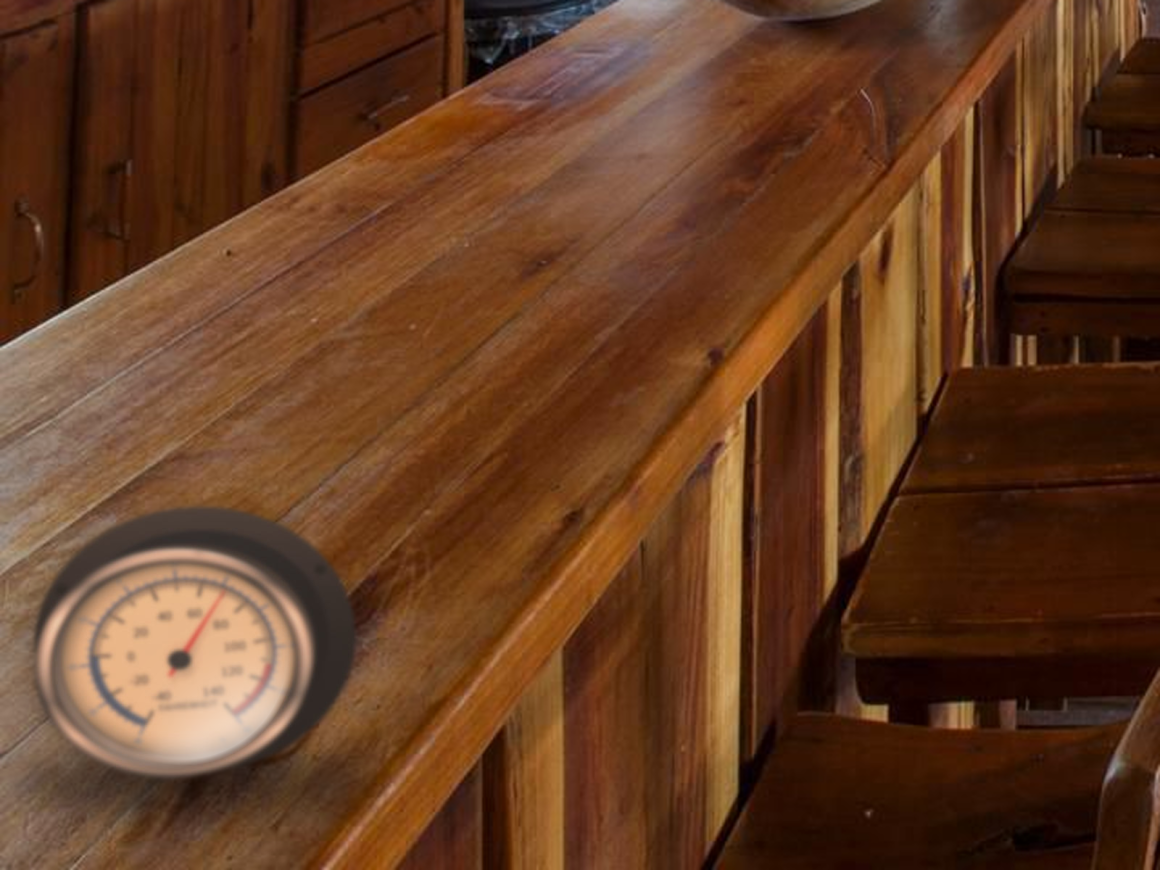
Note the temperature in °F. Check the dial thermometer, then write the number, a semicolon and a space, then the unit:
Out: 70; °F
